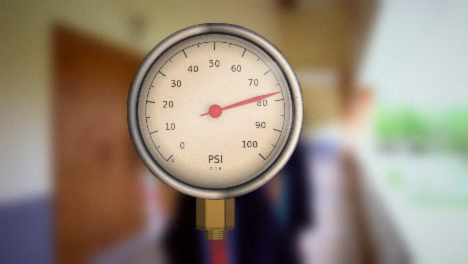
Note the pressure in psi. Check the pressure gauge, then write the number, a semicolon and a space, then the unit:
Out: 77.5; psi
